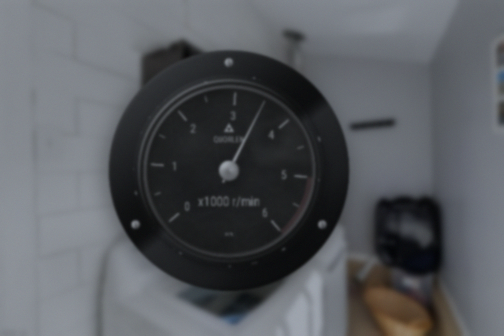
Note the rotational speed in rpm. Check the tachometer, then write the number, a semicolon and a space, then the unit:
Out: 3500; rpm
